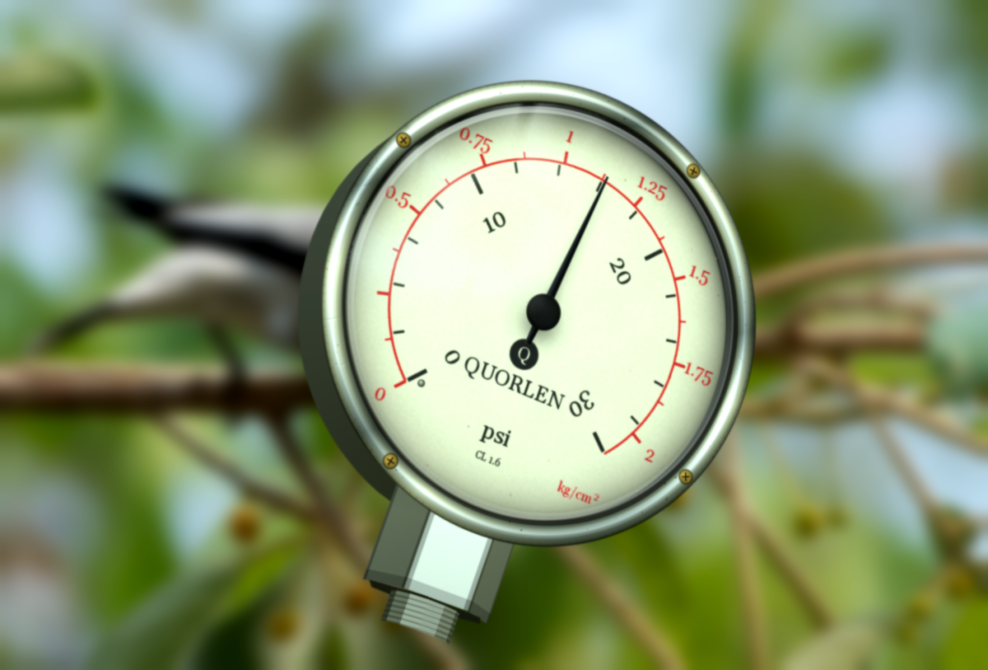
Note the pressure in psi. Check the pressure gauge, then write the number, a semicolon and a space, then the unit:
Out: 16; psi
